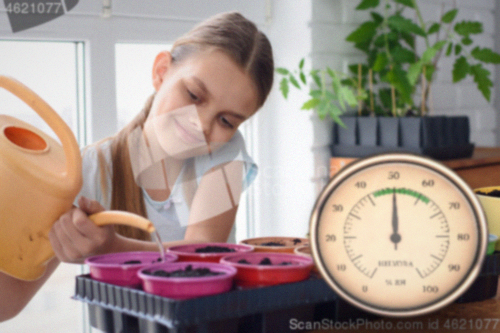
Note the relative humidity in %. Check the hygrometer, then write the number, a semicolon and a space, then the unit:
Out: 50; %
